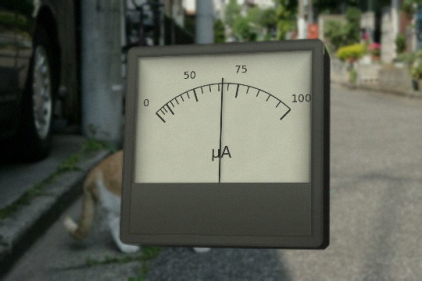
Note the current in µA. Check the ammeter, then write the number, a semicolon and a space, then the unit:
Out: 67.5; µA
